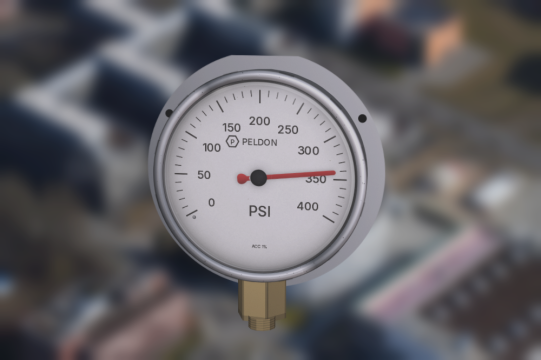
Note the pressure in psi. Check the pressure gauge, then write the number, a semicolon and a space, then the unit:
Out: 340; psi
